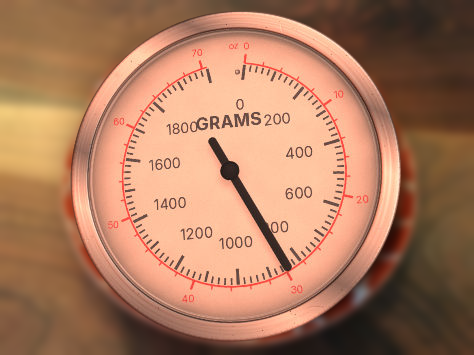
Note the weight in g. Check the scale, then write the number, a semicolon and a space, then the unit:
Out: 840; g
